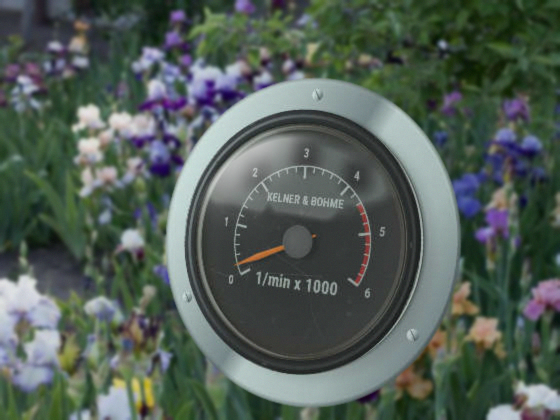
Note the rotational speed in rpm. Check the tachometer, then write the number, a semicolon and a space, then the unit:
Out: 200; rpm
